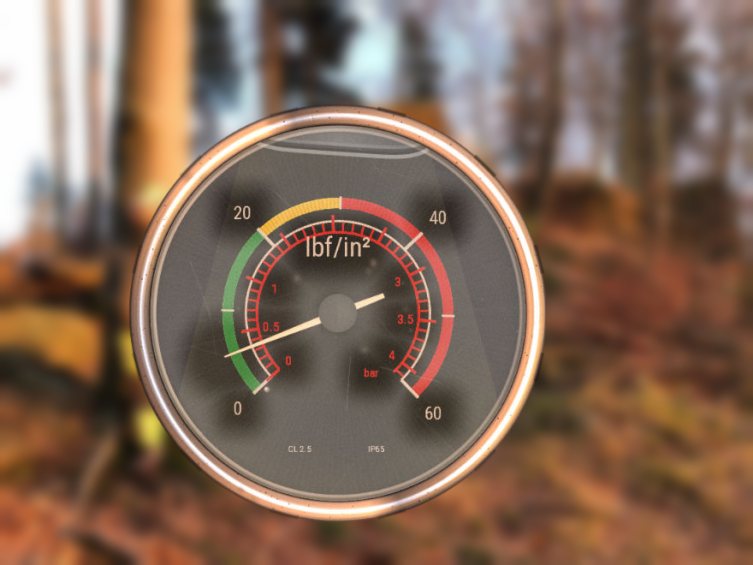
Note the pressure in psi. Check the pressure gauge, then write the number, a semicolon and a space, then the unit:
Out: 5; psi
